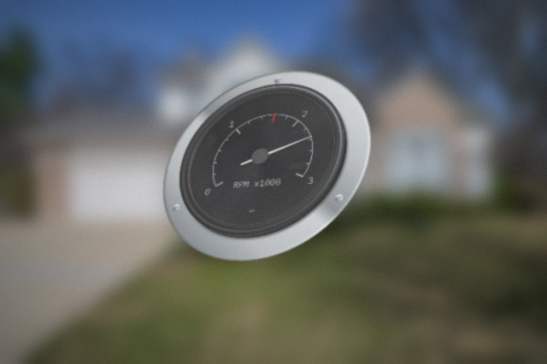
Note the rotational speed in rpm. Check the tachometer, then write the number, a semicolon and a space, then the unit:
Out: 2400; rpm
